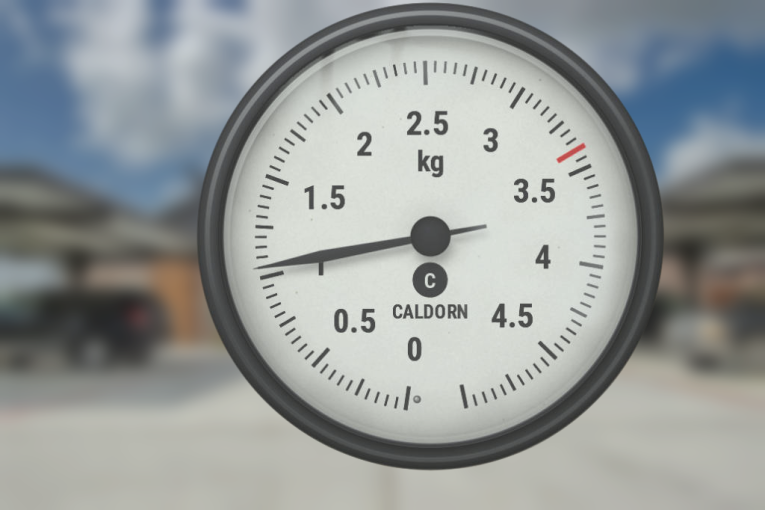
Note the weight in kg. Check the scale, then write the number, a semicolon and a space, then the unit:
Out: 1.05; kg
